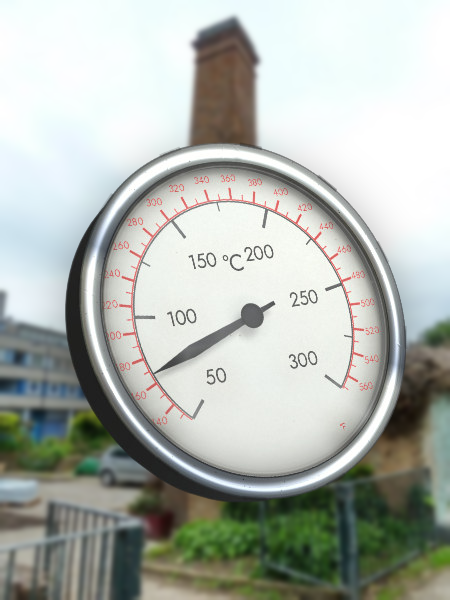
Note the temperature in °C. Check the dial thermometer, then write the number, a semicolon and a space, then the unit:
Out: 75; °C
